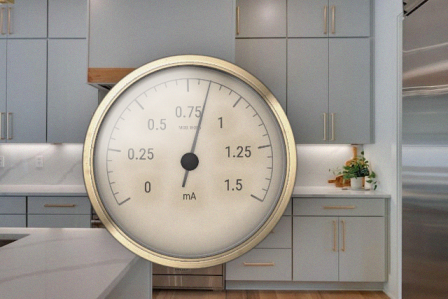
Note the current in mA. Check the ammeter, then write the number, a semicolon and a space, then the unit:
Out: 0.85; mA
